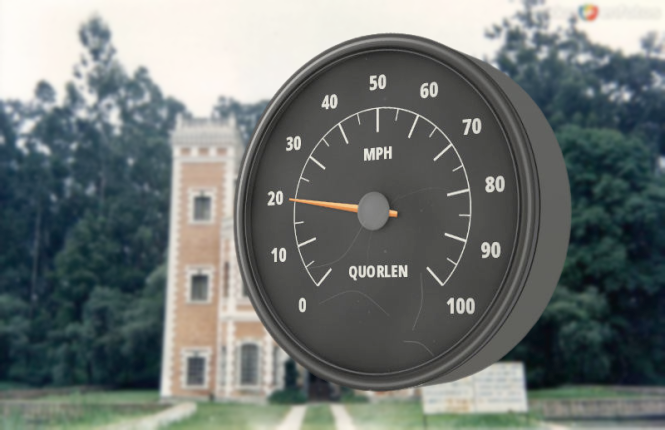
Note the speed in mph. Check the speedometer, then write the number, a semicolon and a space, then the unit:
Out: 20; mph
